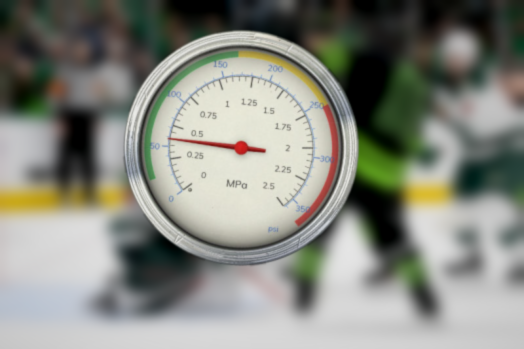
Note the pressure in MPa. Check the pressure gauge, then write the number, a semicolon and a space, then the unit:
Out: 0.4; MPa
